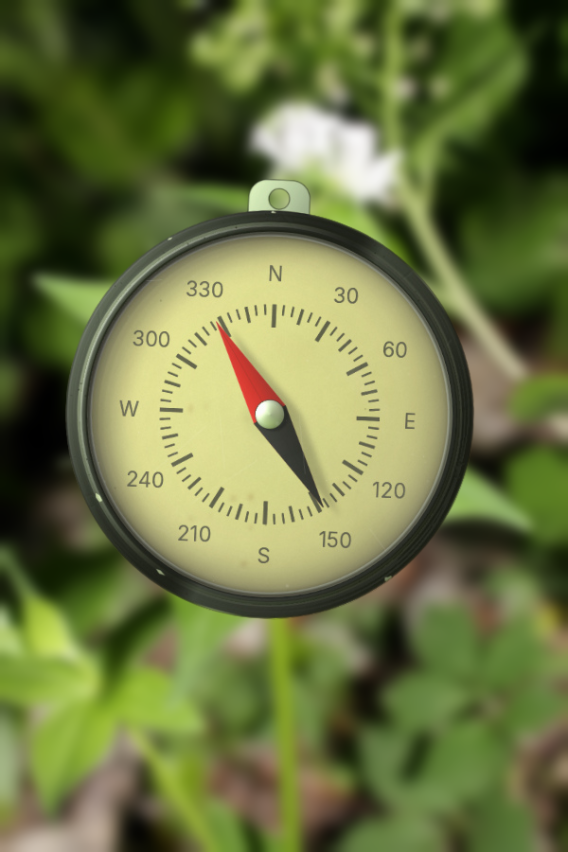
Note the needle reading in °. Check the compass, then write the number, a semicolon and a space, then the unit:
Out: 327.5; °
